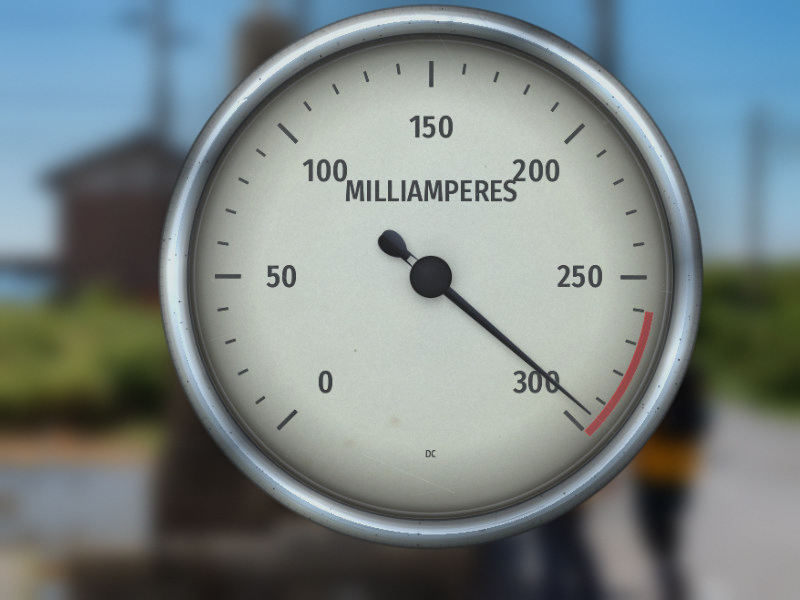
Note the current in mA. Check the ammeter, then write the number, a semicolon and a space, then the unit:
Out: 295; mA
